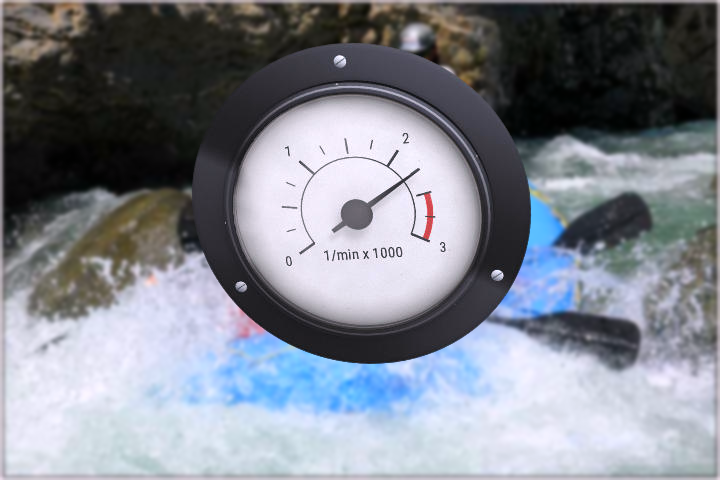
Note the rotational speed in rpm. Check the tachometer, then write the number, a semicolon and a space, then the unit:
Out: 2250; rpm
